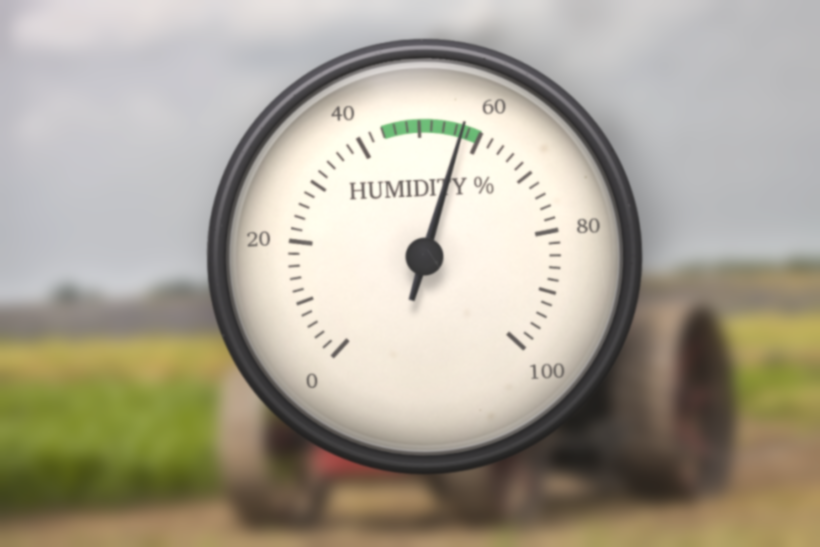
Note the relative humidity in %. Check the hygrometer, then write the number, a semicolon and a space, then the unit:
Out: 57; %
